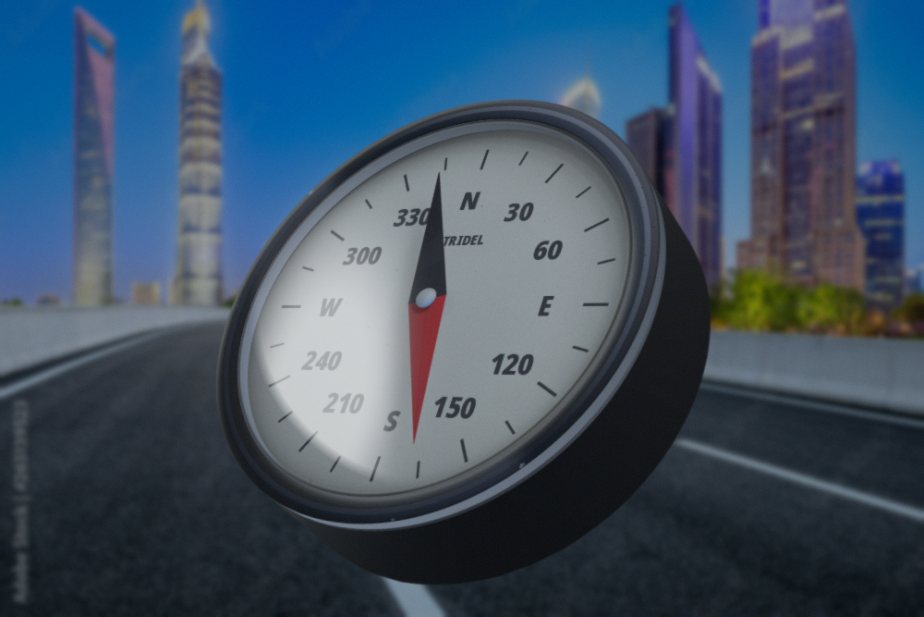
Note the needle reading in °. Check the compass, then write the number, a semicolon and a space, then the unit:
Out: 165; °
